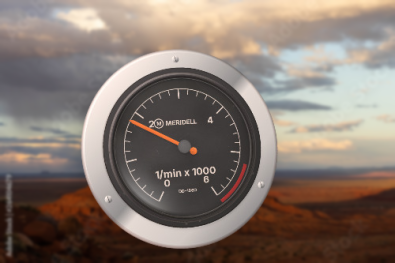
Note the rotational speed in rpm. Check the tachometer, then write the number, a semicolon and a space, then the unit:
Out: 1800; rpm
